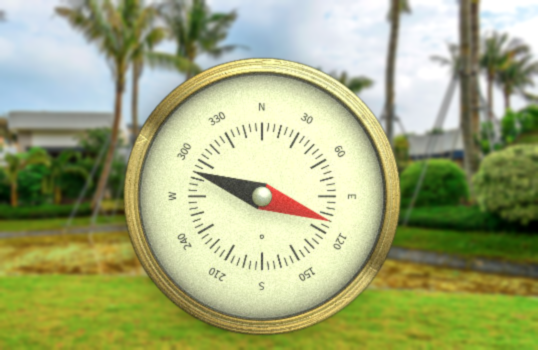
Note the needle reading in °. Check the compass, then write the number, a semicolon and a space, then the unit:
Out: 110; °
